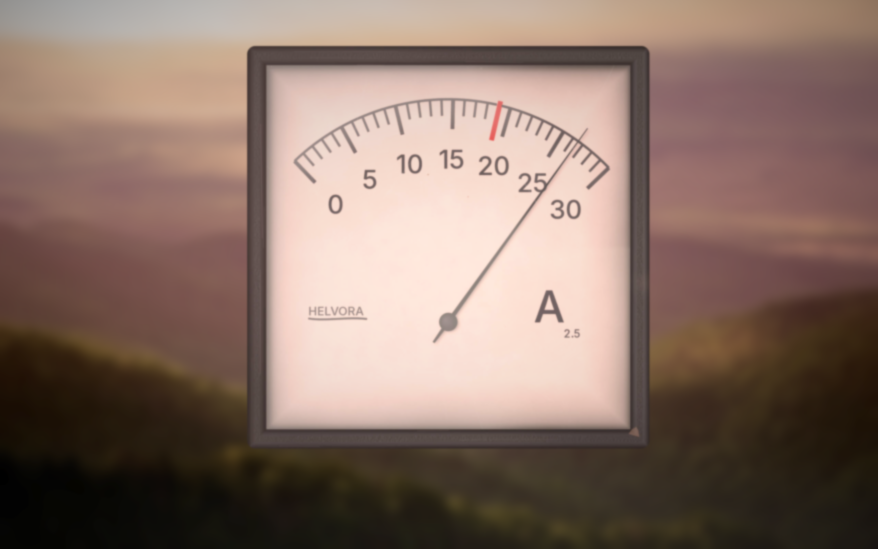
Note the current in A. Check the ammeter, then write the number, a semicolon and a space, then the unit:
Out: 26.5; A
